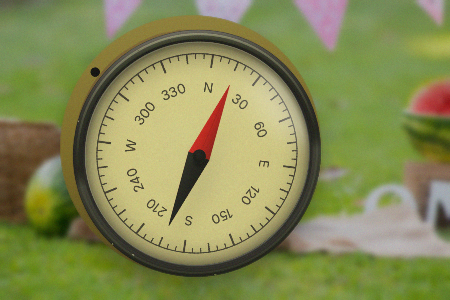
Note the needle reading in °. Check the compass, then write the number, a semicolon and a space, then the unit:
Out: 15; °
